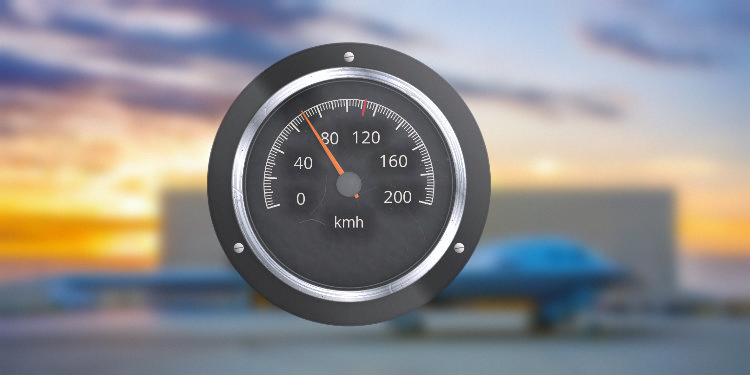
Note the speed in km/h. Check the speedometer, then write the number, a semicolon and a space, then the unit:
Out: 70; km/h
